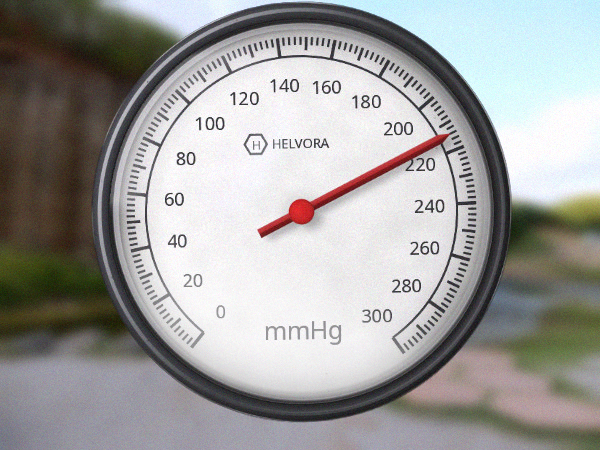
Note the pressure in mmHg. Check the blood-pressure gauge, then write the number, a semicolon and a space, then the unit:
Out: 214; mmHg
